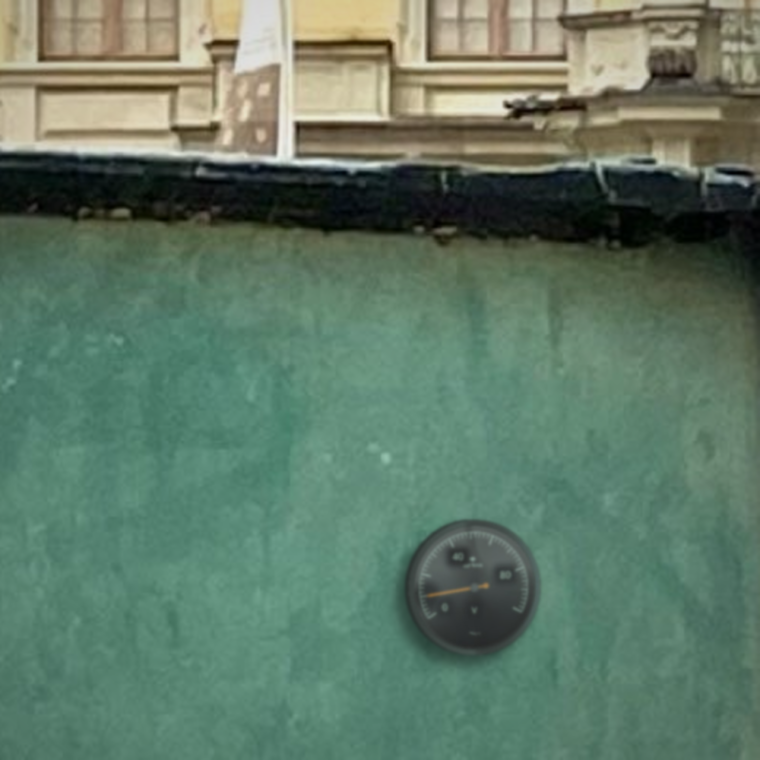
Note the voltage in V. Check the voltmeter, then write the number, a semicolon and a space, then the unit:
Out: 10; V
